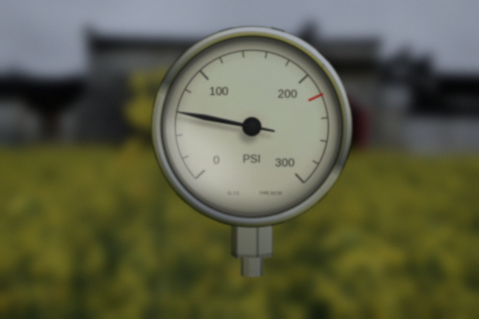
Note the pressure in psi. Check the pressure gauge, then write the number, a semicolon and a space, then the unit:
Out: 60; psi
